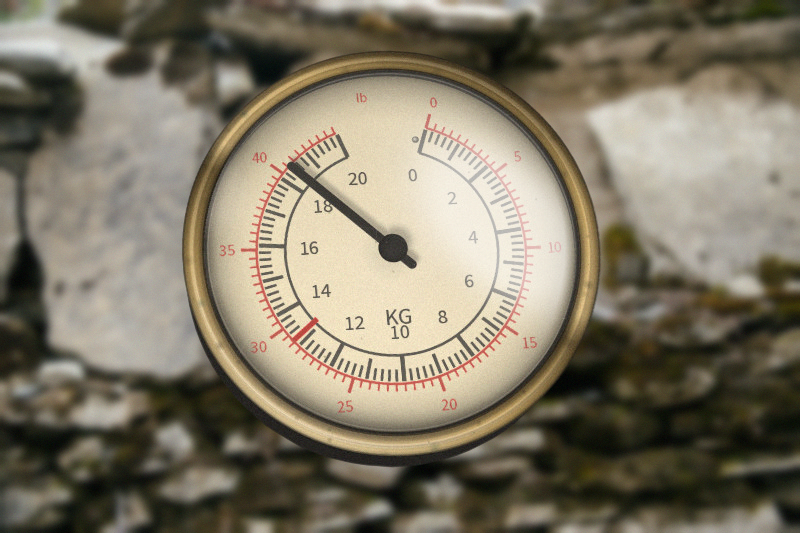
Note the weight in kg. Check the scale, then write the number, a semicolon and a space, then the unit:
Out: 18.4; kg
